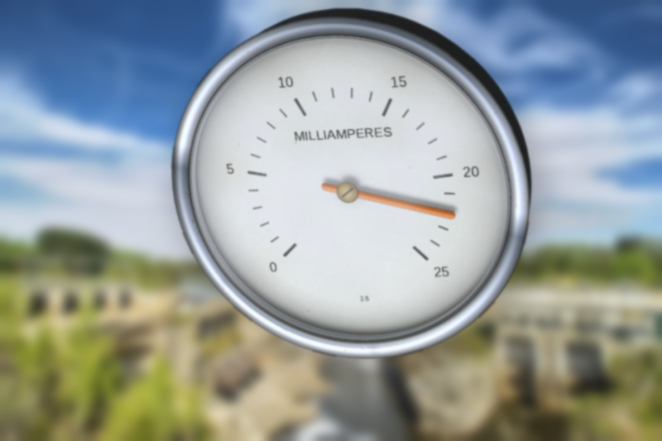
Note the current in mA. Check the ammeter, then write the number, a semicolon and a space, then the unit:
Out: 22; mA
